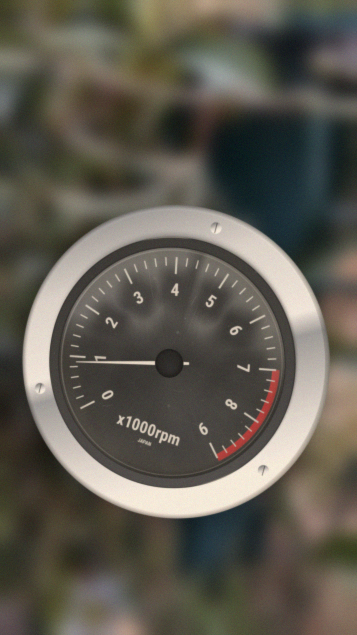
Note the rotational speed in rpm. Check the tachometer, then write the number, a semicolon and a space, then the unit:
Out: 900; rpm
